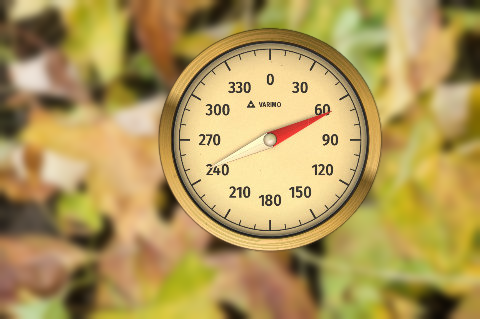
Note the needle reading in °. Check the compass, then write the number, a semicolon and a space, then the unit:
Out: 65; °
